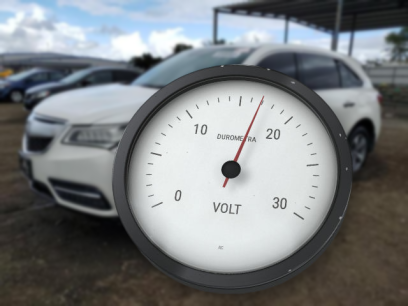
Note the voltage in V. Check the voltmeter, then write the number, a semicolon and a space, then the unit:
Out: 17; V
